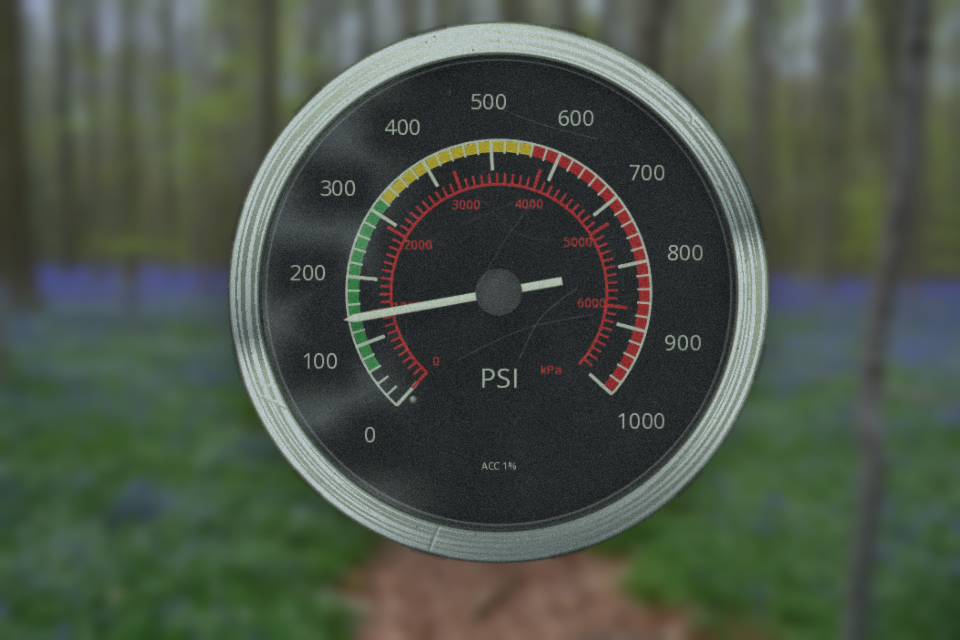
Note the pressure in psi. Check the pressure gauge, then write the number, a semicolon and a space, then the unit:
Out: 140; psi
